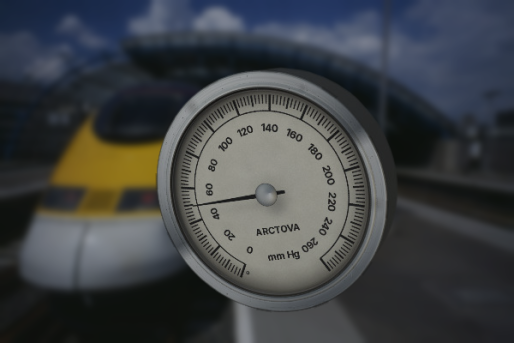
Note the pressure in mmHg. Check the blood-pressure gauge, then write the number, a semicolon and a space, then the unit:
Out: 50; mmHg
